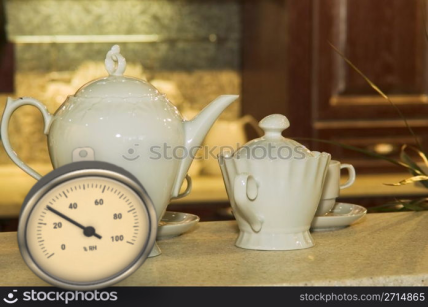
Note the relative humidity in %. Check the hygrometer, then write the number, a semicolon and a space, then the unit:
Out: 30; %
